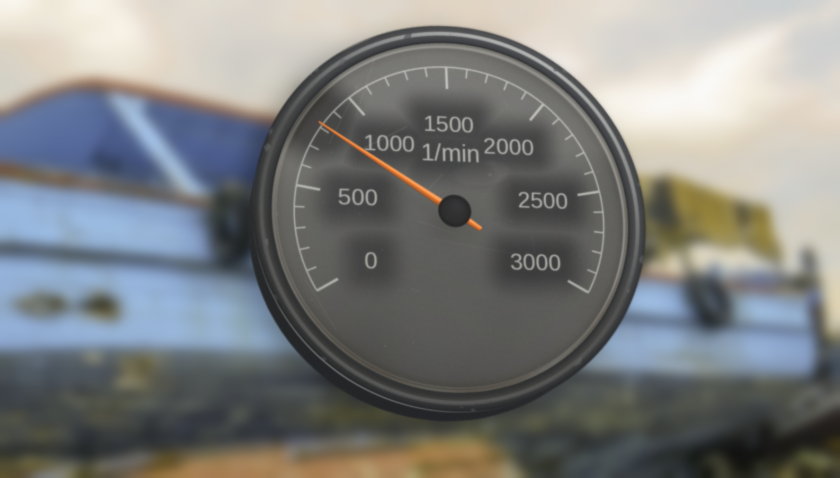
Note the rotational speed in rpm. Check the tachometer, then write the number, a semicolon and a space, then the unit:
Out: 800; rpm
